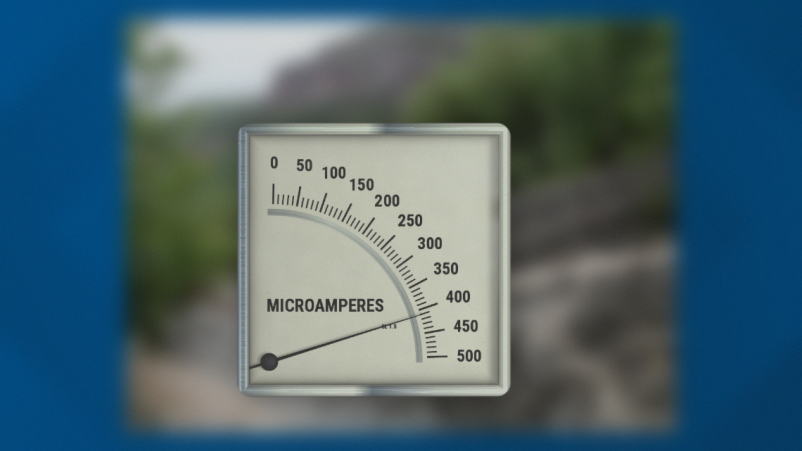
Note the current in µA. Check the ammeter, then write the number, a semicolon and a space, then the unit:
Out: 410; µA
